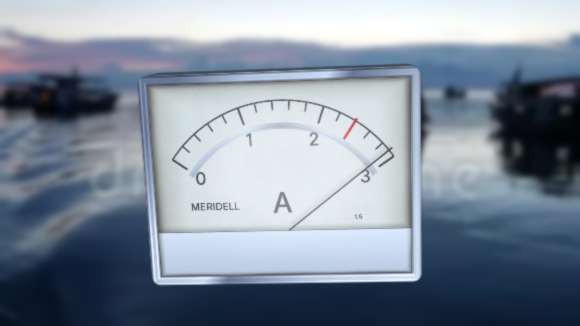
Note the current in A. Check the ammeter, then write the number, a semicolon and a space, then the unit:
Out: 2.9; A
